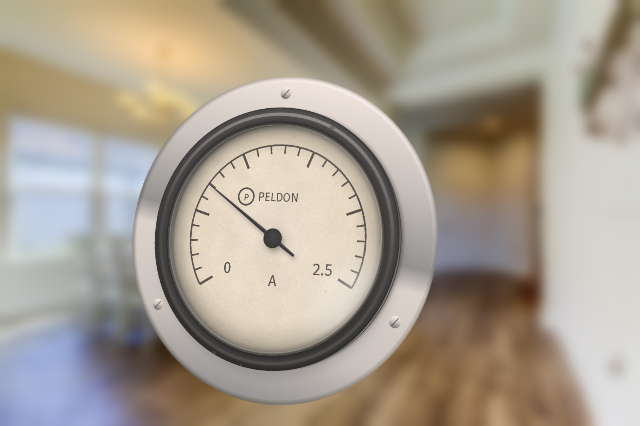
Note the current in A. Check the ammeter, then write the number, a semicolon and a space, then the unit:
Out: 0.7; A
